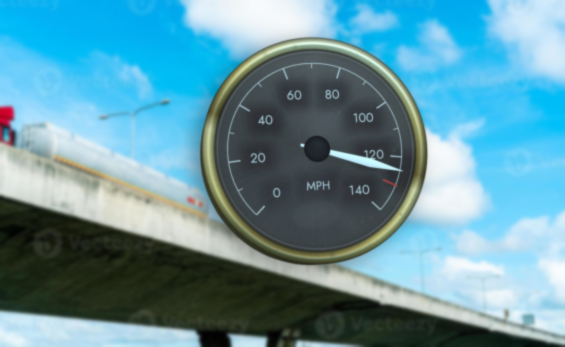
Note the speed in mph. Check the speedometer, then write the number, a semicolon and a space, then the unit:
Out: 125; mph
